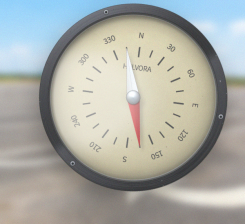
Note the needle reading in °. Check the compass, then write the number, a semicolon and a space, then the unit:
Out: 165; °
